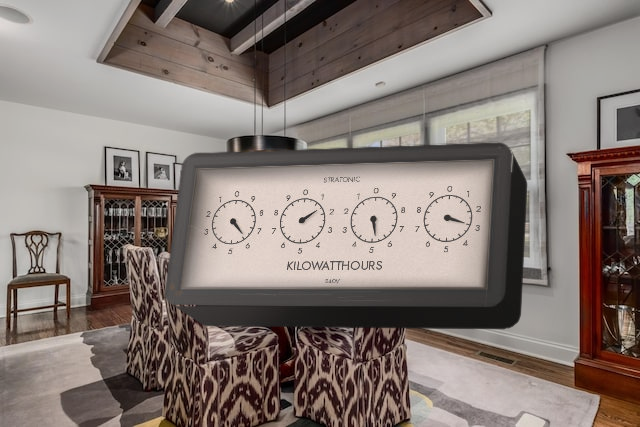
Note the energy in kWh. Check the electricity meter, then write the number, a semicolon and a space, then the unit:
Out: 6153; kWh
